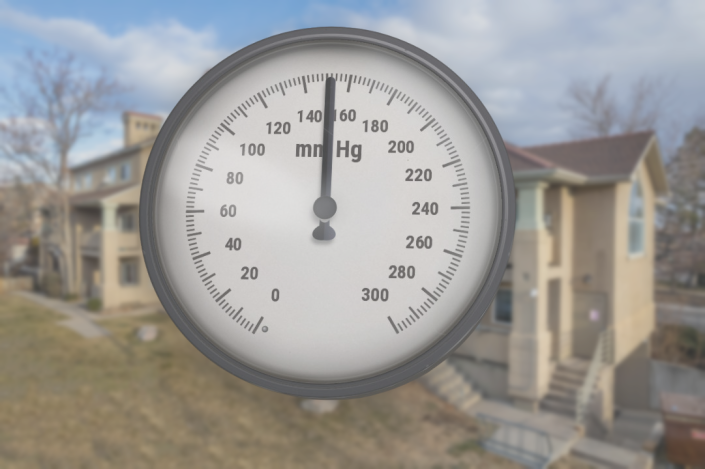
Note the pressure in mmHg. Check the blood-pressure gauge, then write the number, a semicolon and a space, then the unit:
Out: 152; mmHg
